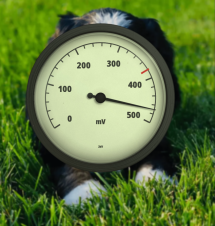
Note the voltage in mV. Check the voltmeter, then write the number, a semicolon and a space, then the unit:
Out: 470; mV
